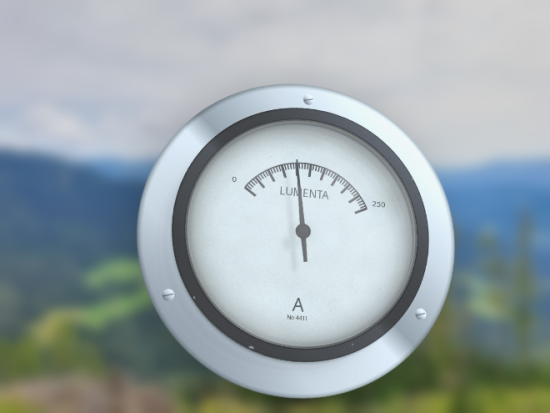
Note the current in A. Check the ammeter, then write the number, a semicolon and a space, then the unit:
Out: 100; A
